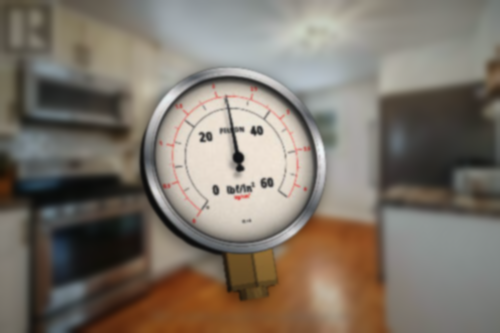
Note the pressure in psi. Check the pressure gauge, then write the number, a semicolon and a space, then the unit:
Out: 30; psi
